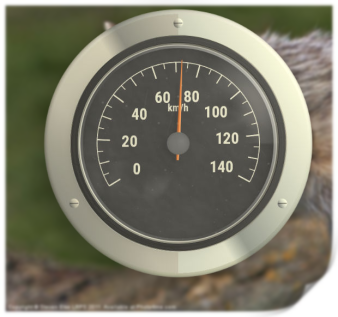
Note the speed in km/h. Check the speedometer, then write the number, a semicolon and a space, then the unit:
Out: 72.5; km/h
